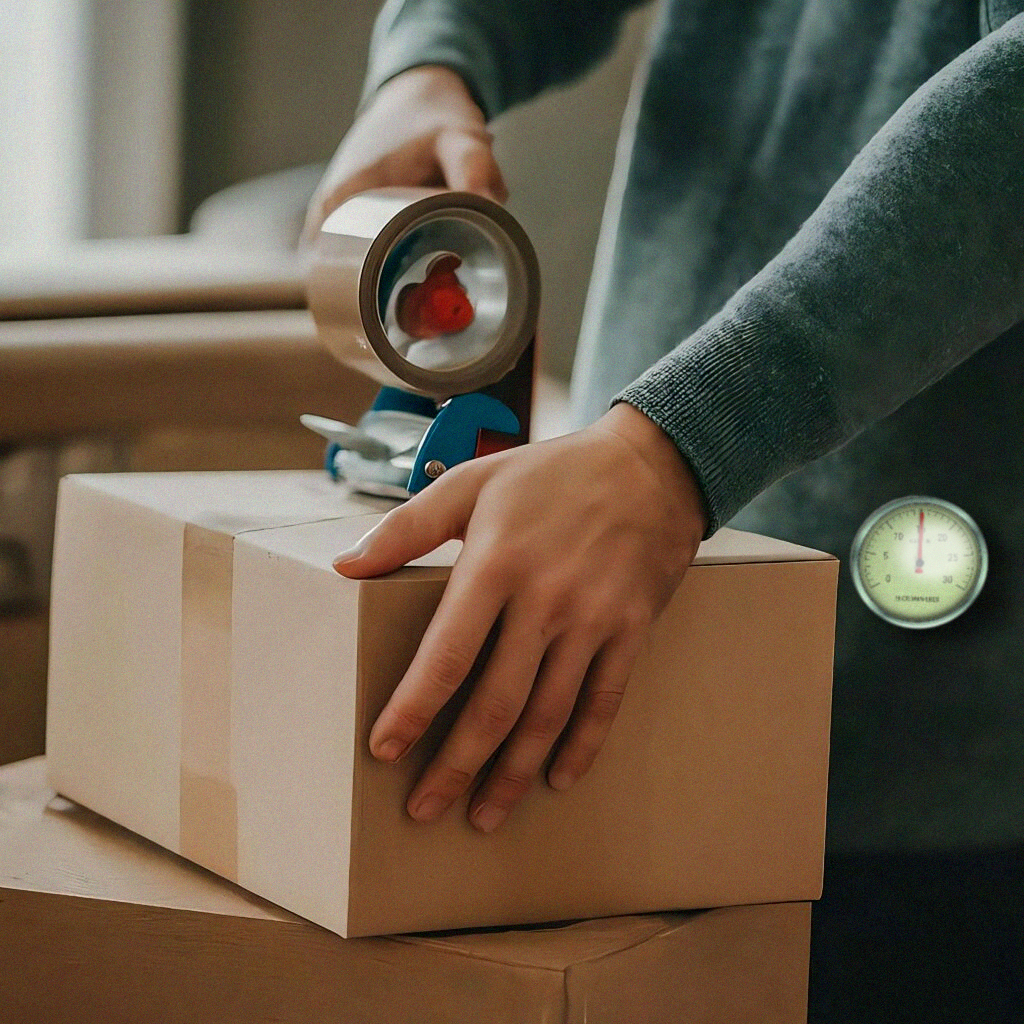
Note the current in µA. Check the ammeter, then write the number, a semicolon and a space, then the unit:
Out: 15; µA
